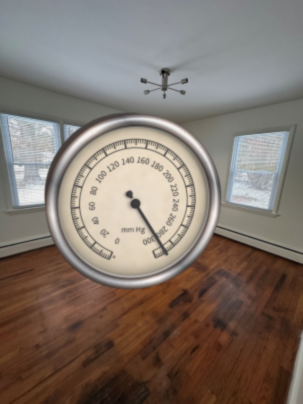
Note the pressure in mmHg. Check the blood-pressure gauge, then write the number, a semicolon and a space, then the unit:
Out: 290; mmHg
